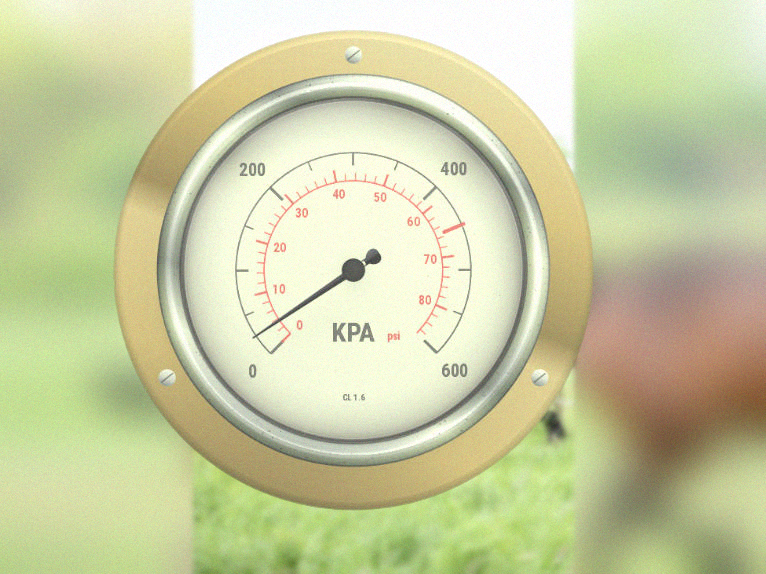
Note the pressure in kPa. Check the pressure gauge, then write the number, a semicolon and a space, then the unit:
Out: 25; kPa
